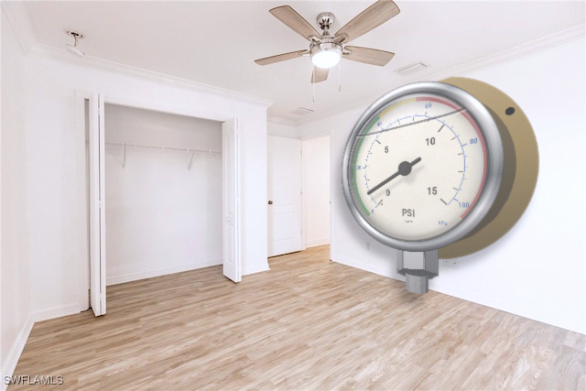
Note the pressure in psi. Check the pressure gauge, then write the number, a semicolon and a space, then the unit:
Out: 1; psi
